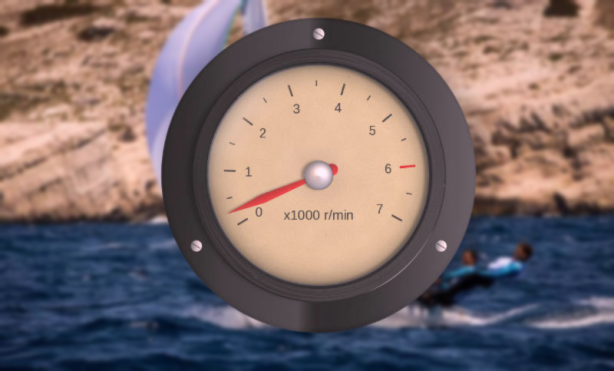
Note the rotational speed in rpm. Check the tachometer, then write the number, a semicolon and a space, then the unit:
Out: 250; rpm
